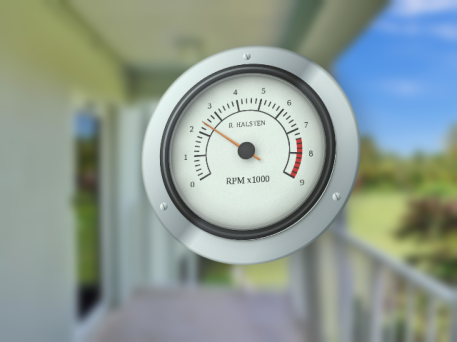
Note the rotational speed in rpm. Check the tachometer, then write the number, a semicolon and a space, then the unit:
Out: 2400; rpm
